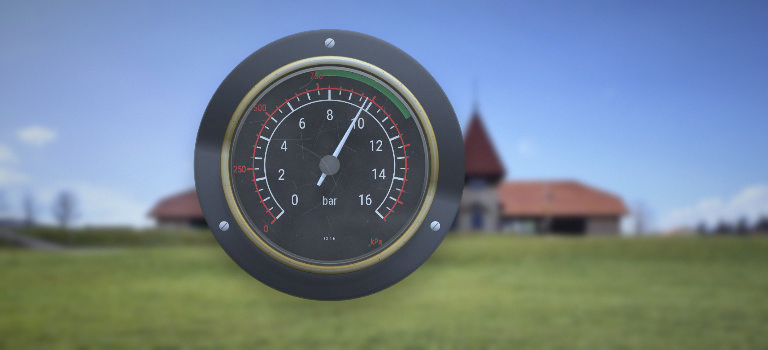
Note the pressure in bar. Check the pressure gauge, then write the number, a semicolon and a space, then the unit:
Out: 9.75; bar
